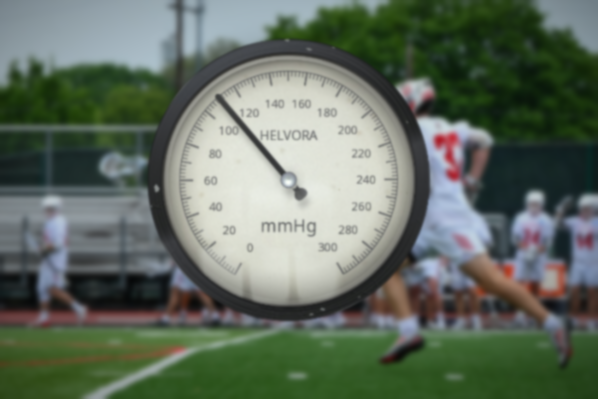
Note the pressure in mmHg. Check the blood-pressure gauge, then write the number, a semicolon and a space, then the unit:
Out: 110; mmHg
